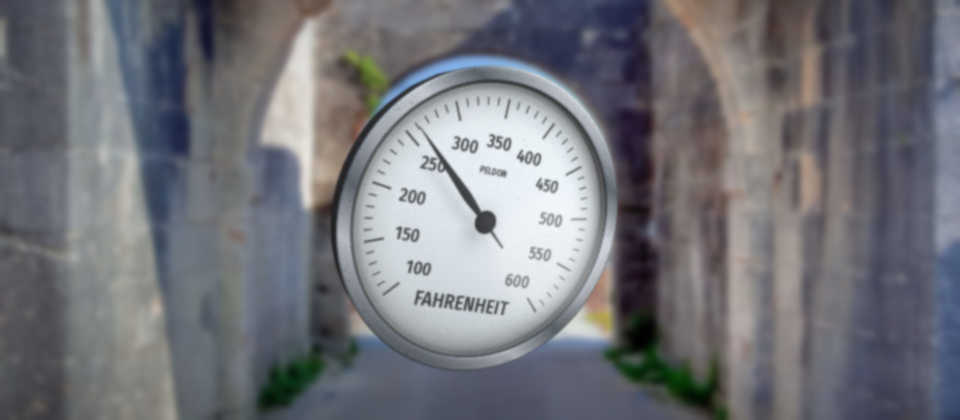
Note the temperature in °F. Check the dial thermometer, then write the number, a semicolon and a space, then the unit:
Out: 260; °F
